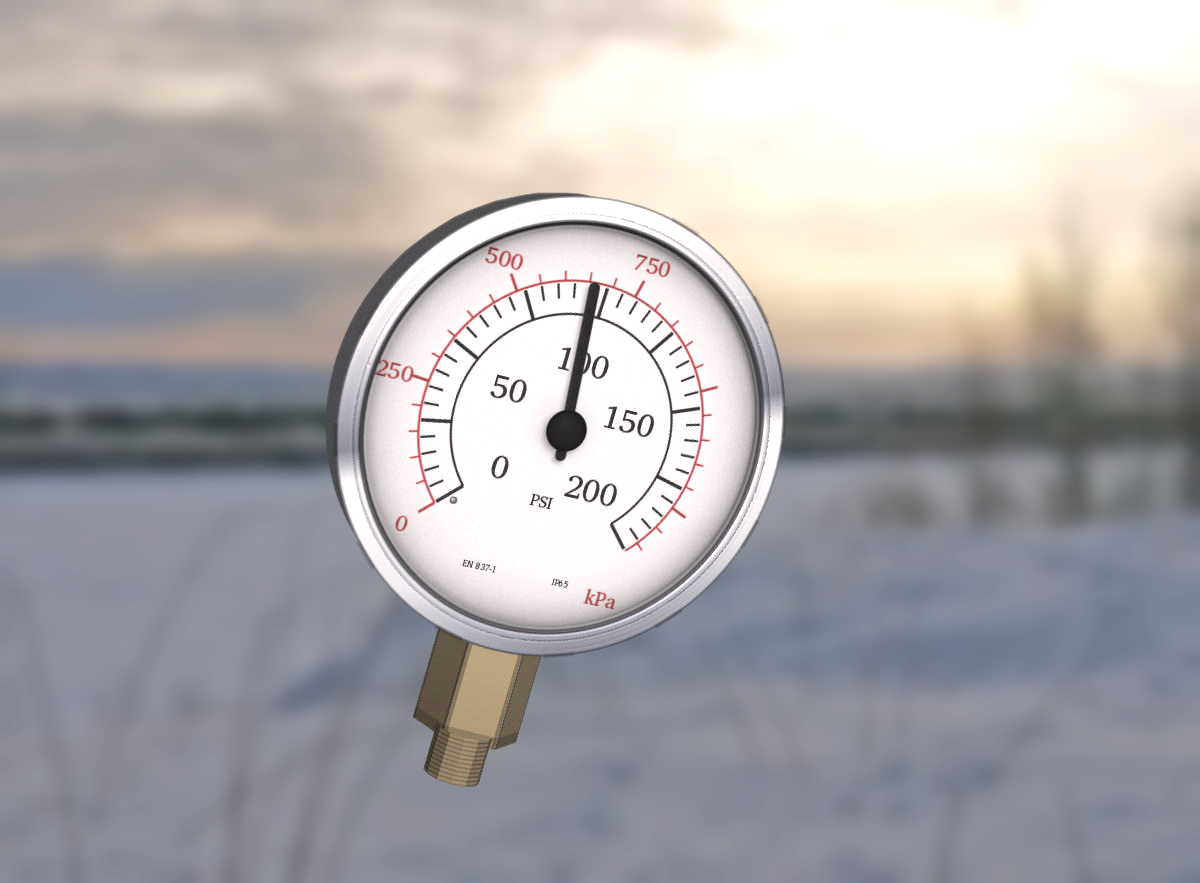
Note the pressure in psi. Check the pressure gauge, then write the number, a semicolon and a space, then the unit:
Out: 95; psi
